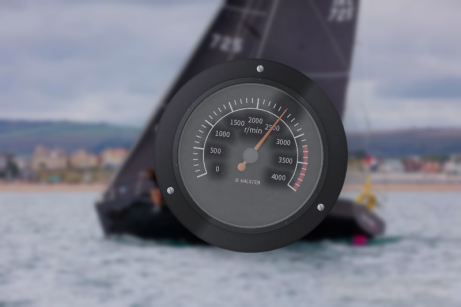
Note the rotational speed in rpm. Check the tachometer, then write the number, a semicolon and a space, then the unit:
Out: 2500; rpm
